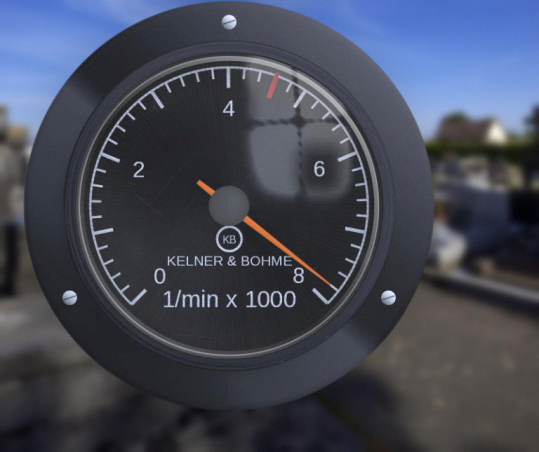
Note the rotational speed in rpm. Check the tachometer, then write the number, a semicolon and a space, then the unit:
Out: 7800; rpm
